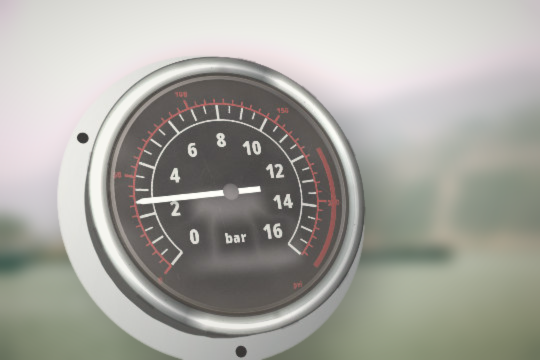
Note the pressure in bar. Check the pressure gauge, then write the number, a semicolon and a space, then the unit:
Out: 2.5; bar
